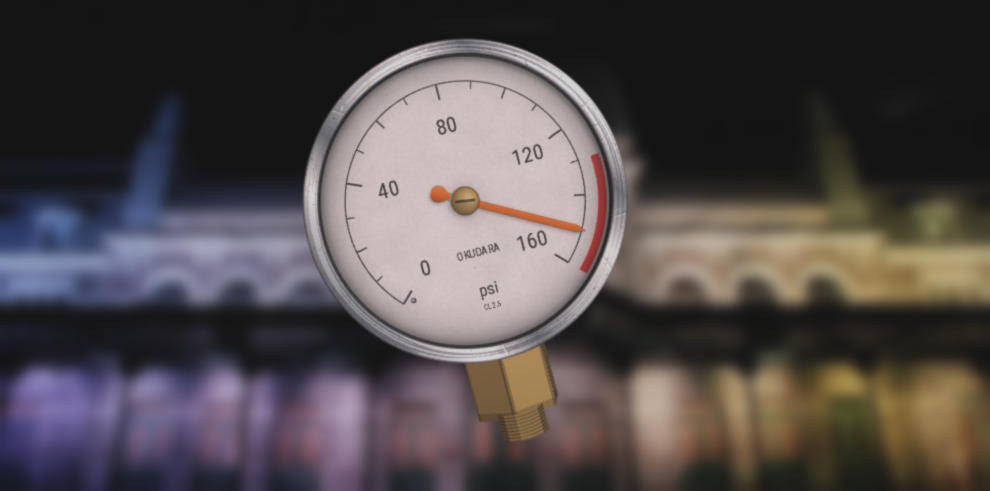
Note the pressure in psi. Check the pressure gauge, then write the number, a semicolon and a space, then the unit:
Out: 150; psi
